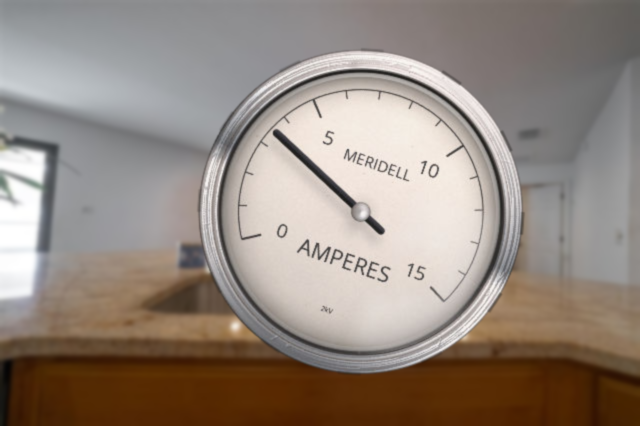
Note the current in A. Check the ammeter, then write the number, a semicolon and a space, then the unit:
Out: 3.5; A
